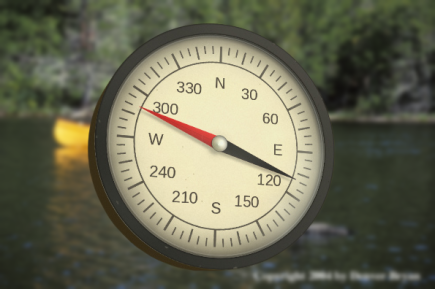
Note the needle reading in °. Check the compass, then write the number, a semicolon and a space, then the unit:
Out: 290; °
